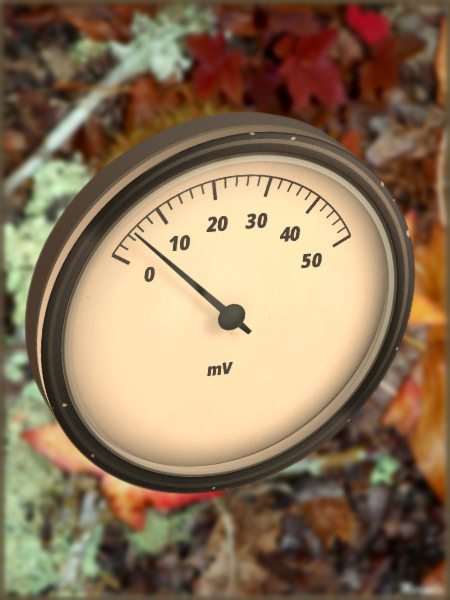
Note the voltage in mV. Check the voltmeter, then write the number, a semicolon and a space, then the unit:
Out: 5; mV
